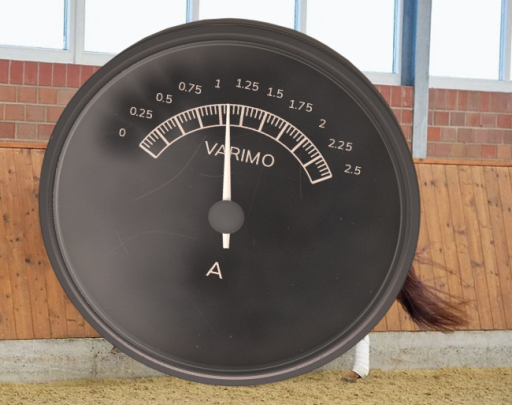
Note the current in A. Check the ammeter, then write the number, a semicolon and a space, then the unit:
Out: 1.1; A
